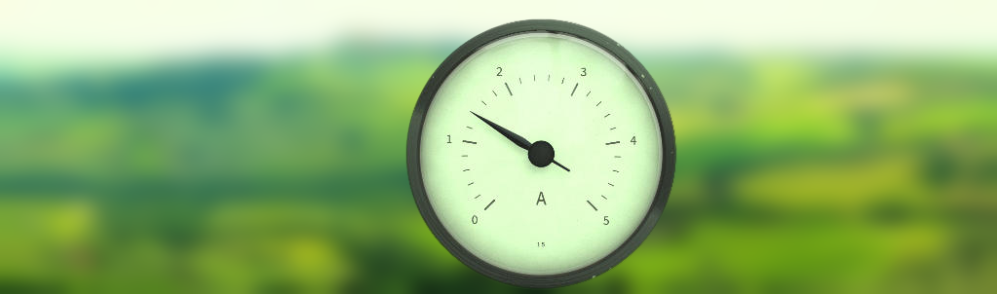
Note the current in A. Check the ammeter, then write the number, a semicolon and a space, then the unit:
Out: 1.4; A
